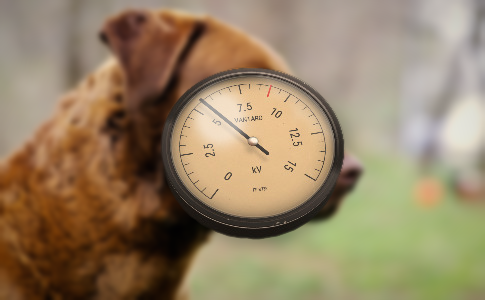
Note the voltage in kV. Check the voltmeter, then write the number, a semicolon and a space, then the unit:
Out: 5.5; kV
